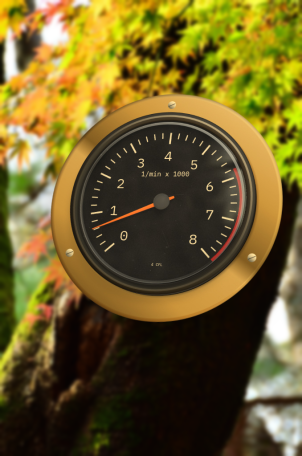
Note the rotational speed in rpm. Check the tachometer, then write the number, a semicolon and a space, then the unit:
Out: 600; rpm
